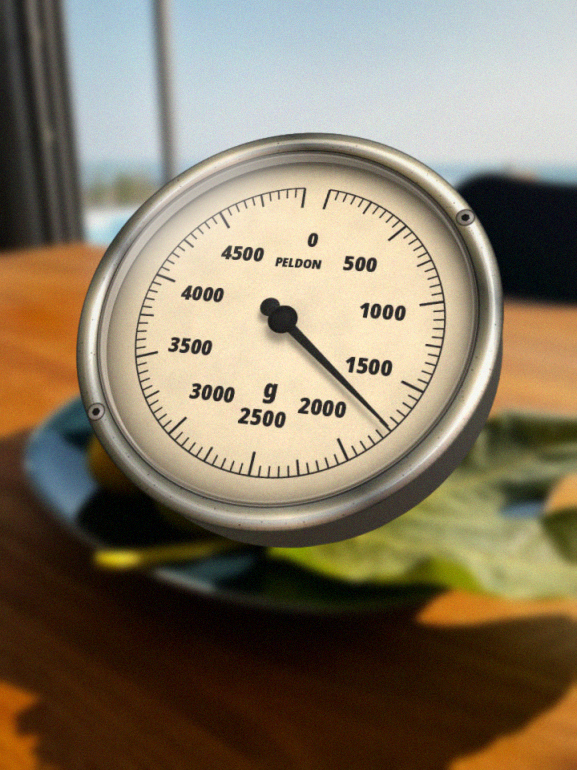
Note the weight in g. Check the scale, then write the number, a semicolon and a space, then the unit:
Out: 1750; g
